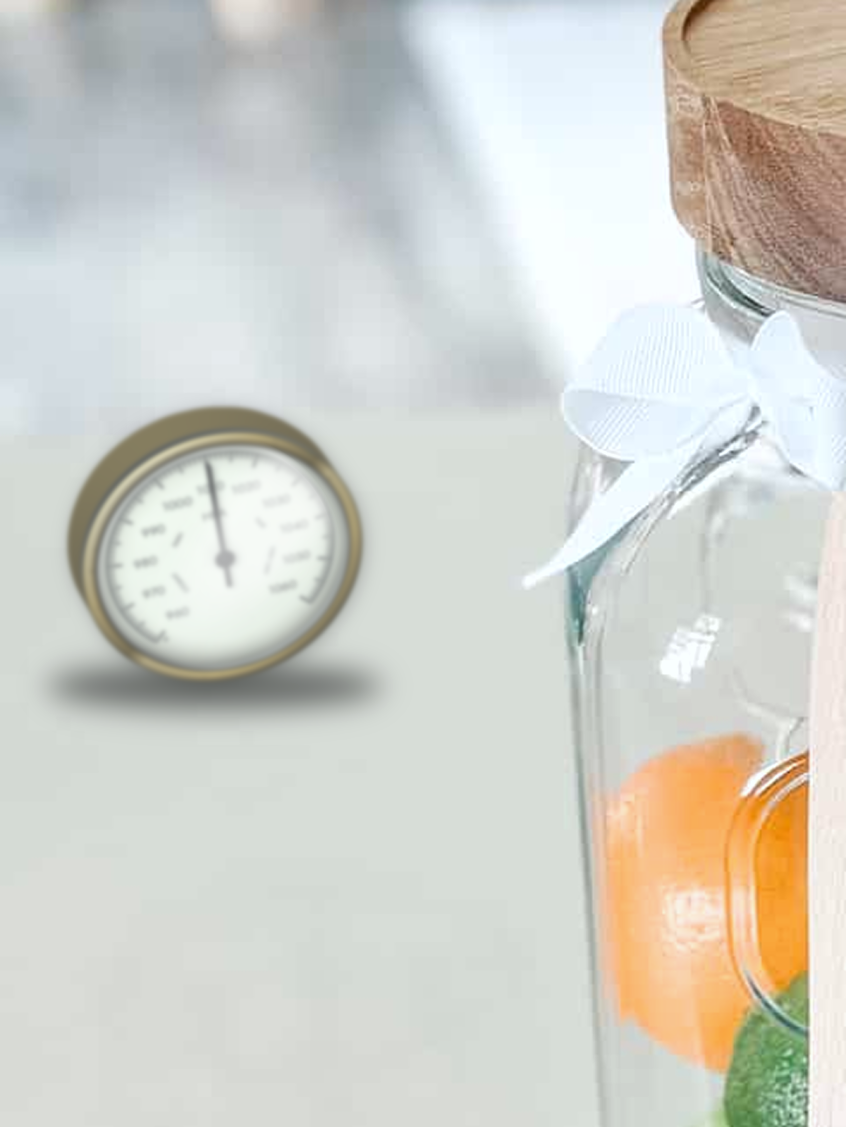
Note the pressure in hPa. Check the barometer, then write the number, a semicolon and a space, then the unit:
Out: 1010; hPa
